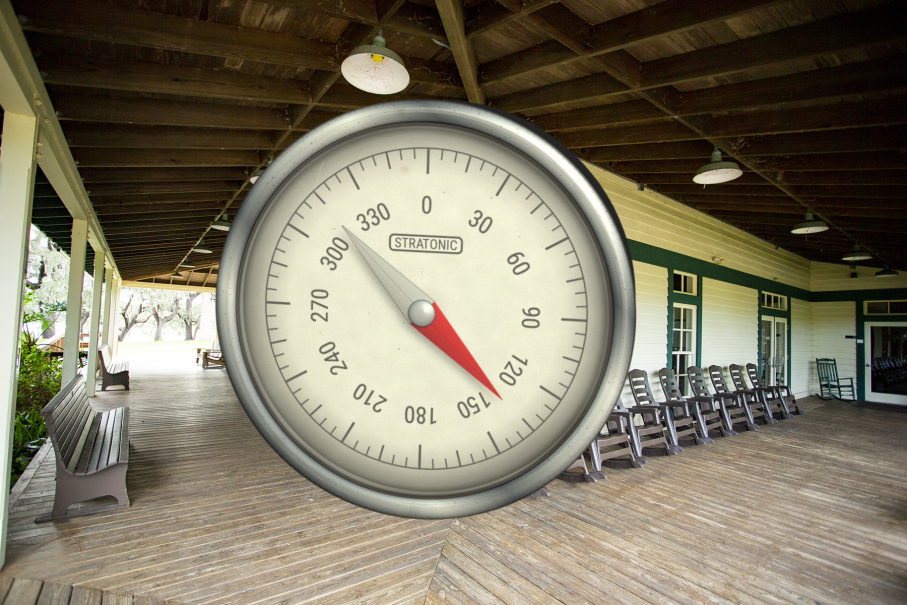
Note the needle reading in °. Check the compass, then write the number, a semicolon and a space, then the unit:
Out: 135; °
